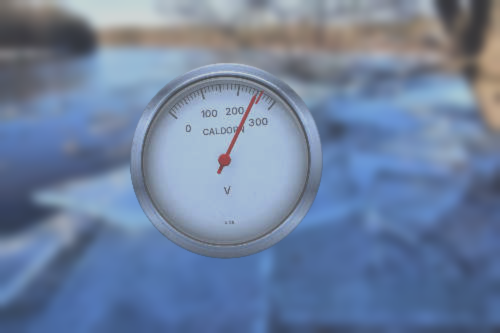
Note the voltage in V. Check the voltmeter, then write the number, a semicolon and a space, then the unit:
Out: 250; V
